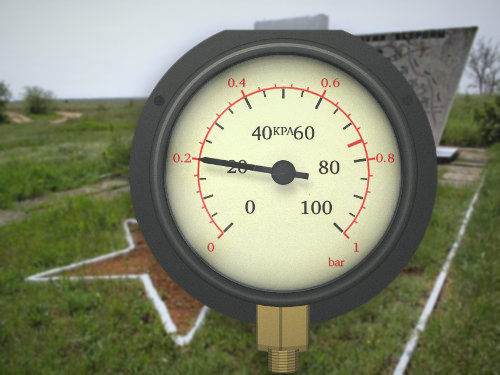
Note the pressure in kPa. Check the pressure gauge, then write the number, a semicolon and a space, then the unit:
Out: 20; kPa
